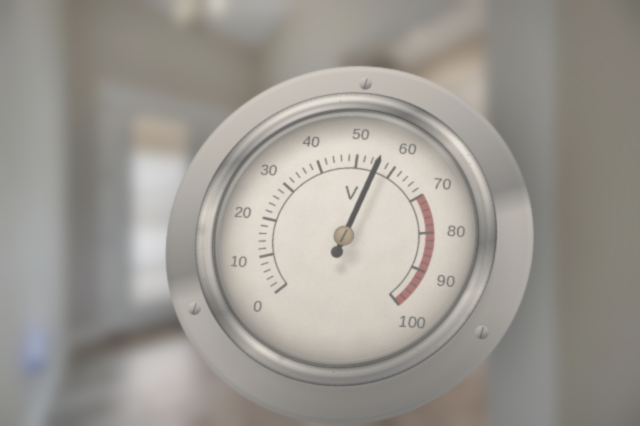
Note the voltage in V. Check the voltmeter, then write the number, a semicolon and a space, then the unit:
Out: 56; V
